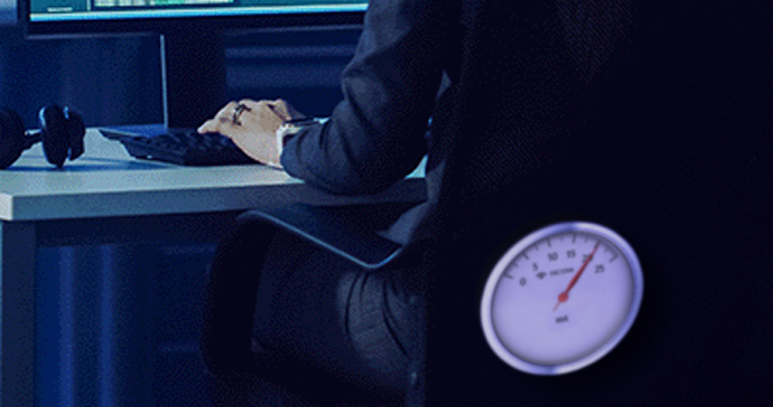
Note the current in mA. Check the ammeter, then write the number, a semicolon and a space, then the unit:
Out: 20; mA
